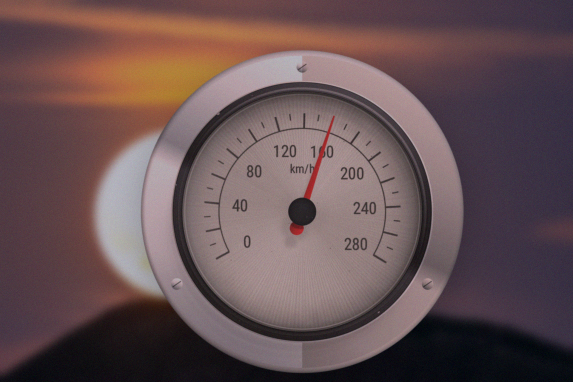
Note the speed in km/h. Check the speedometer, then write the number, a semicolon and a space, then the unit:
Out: 160; km/h
